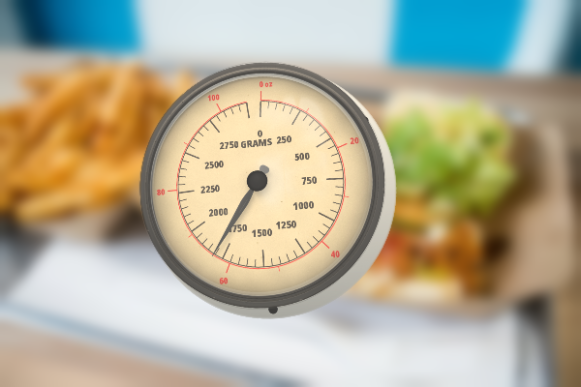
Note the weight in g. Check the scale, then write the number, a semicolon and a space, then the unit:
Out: 1800; g
